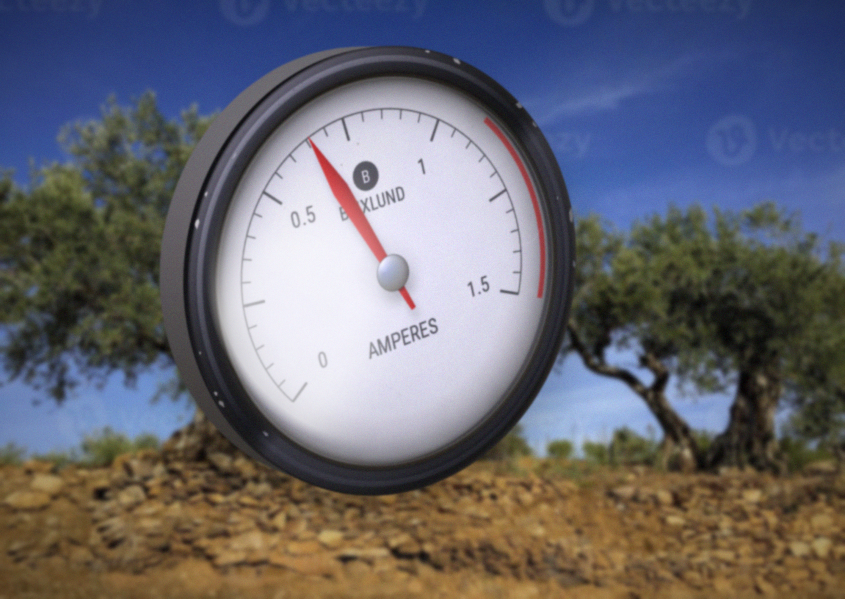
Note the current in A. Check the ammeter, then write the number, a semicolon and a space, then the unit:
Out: 0.65; A
